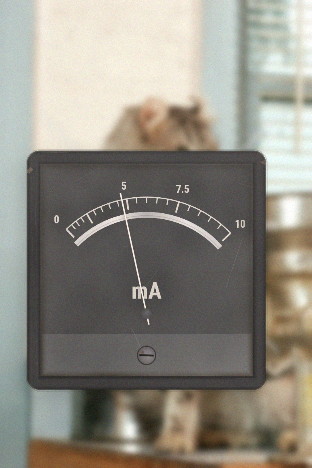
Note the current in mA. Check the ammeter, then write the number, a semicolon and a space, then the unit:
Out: 4.75; mA
